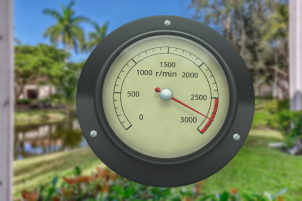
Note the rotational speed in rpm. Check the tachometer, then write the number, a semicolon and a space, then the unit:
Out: 2800; rpm
